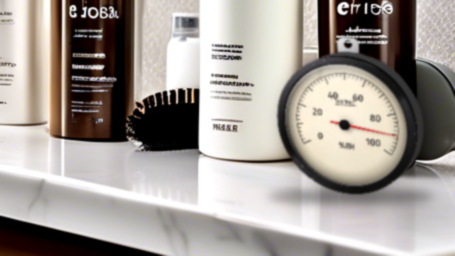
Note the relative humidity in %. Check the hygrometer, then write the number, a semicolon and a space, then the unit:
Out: 90; %
